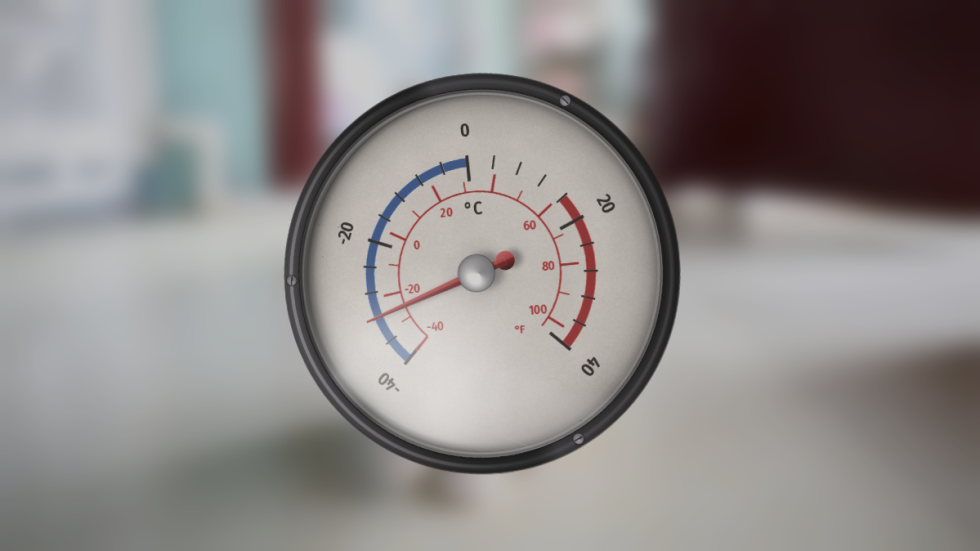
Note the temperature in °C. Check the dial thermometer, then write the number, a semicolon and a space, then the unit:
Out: -32; °C
